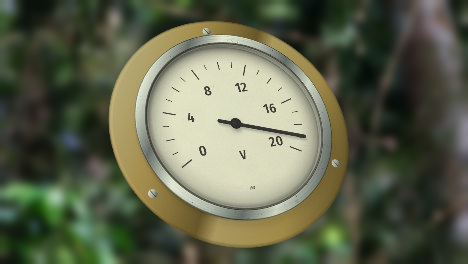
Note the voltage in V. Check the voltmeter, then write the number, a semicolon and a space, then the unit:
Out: 19; V
